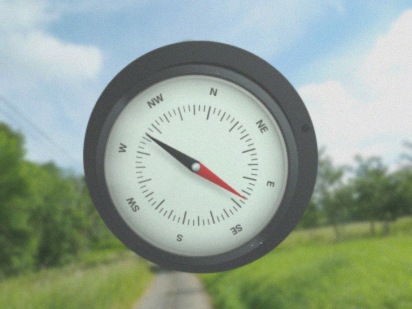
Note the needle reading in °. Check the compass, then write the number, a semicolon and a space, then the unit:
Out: 110; °
